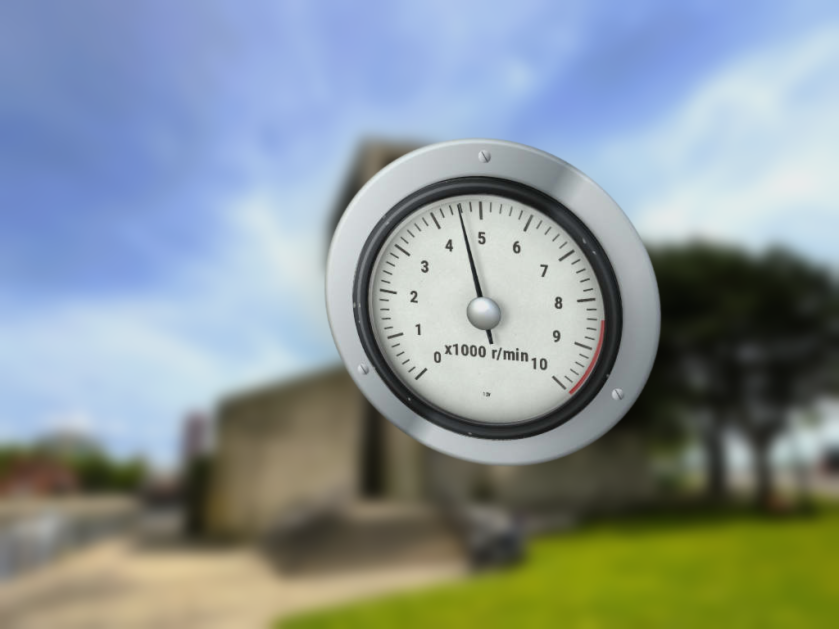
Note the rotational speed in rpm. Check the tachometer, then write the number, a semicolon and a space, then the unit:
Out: 4600; rpm
